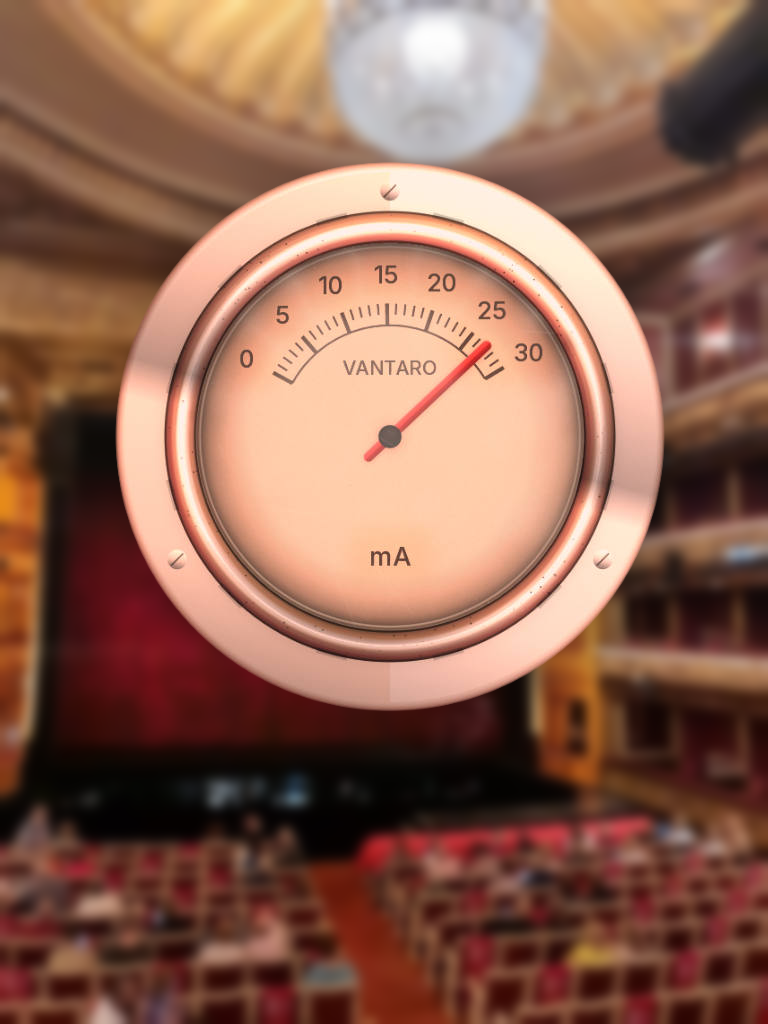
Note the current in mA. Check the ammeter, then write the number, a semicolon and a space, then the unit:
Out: 27; mA
